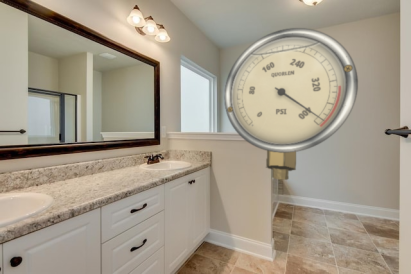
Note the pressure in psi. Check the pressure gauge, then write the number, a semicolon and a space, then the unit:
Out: 390; psi
